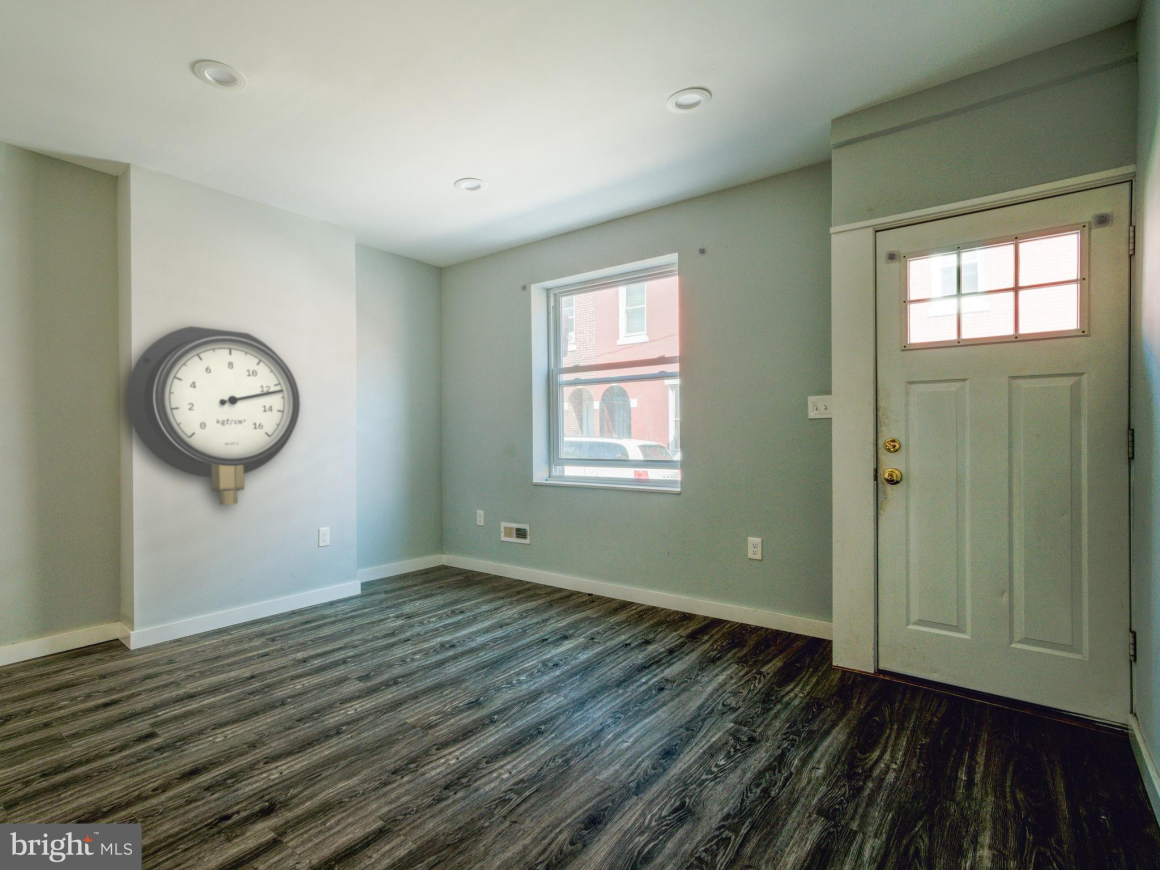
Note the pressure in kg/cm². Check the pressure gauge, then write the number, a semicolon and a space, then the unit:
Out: 12.5; kg/cm²
